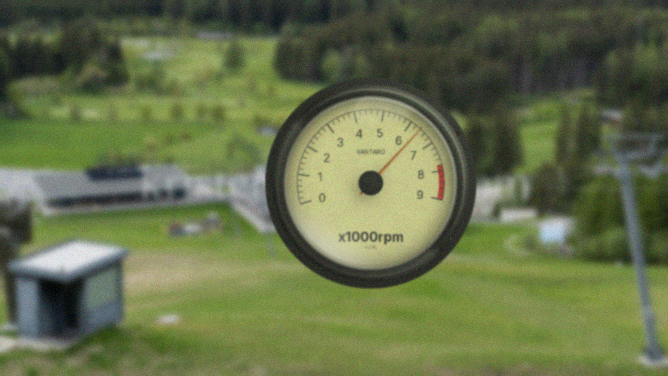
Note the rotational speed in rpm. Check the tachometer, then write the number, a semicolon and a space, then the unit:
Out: 6400; rpm
